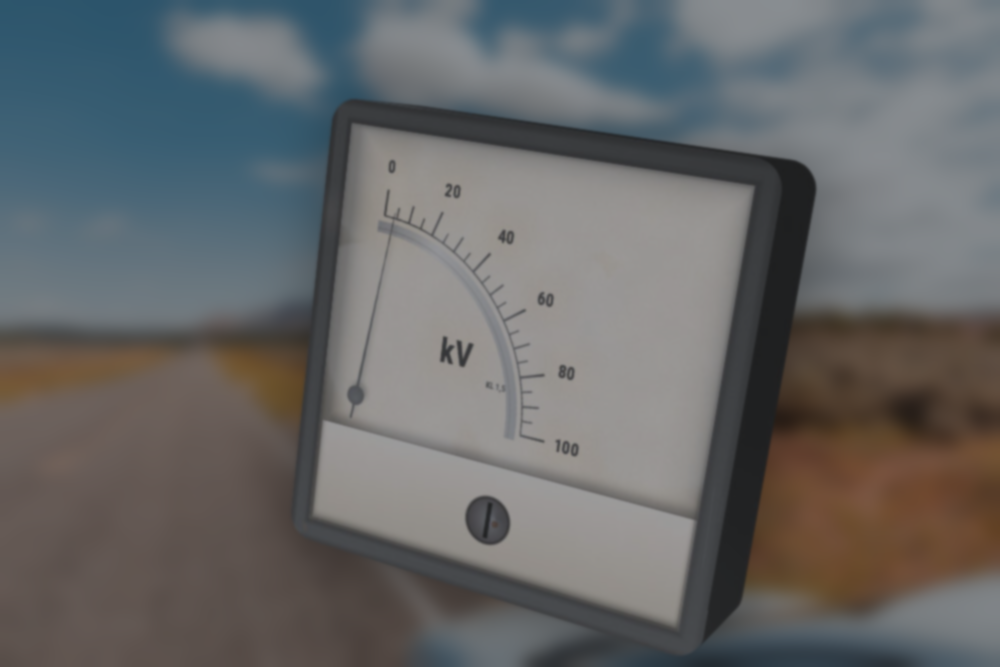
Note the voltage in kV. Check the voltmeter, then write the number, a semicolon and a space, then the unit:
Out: 5; kV
